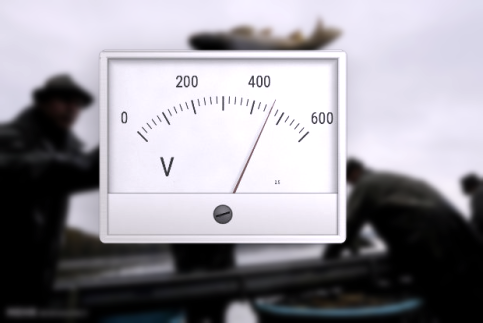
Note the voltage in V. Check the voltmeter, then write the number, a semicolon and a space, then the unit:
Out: 460; V
